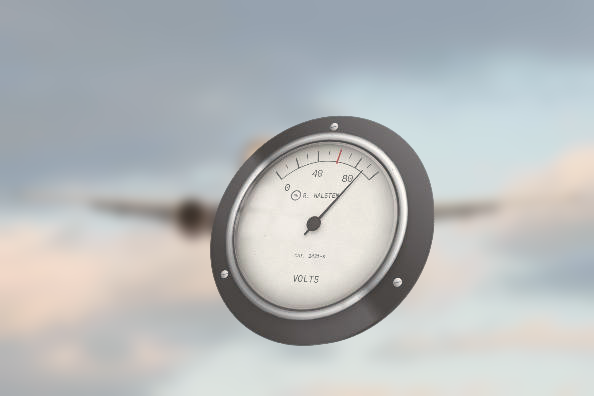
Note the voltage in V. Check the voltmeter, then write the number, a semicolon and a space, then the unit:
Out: 90; V
